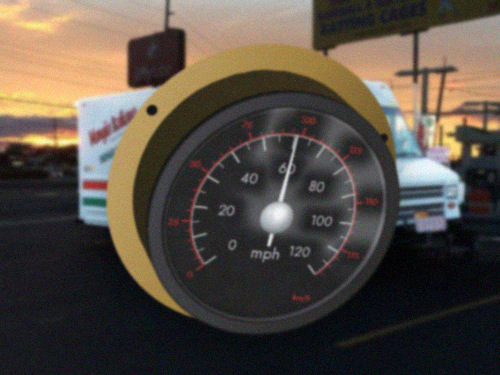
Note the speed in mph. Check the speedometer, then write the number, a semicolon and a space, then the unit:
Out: 60; mph
